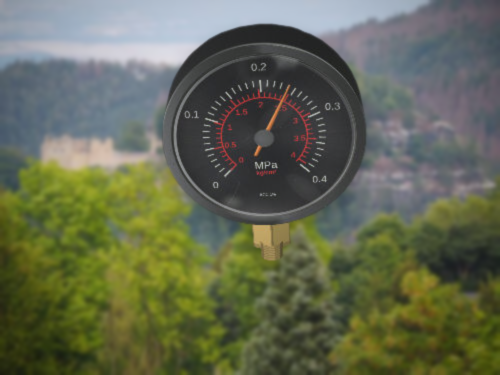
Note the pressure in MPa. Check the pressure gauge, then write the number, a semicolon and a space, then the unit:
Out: 0.24; MPa
